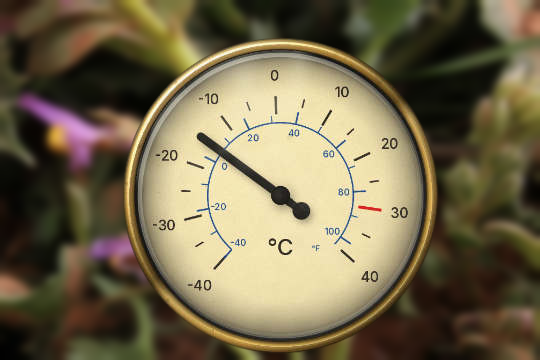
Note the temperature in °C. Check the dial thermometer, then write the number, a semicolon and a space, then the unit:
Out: -15; °C
